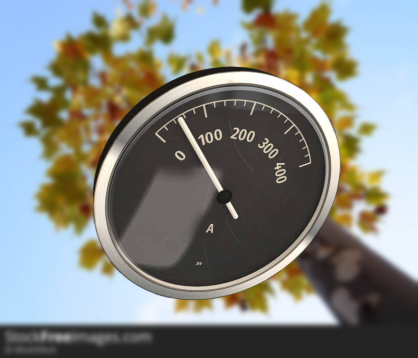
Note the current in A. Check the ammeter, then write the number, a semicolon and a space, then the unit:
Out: 50; A
